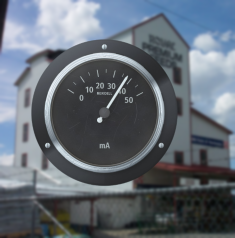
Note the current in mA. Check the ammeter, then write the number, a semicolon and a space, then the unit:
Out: 37.5; mA
